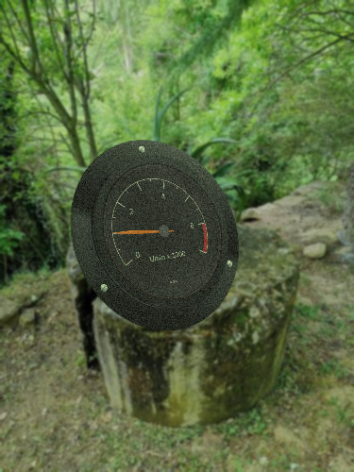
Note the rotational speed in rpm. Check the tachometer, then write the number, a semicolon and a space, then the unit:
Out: 1000; rpm
